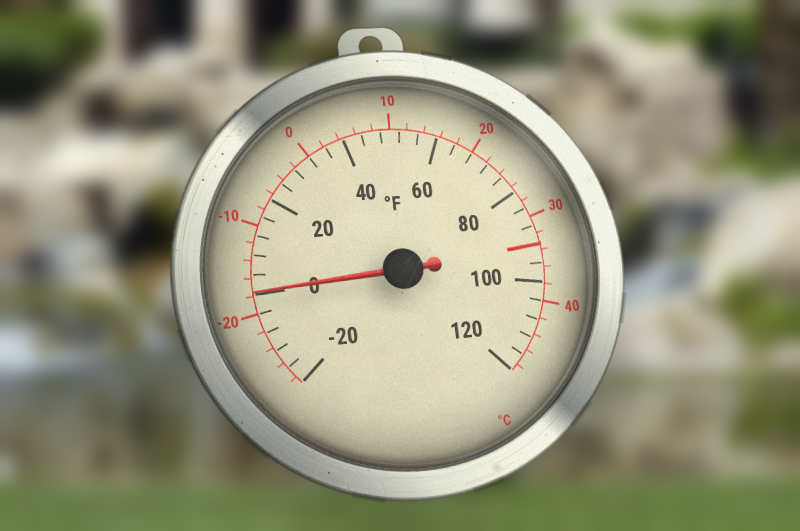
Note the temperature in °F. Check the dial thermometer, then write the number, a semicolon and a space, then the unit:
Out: 0; °F
